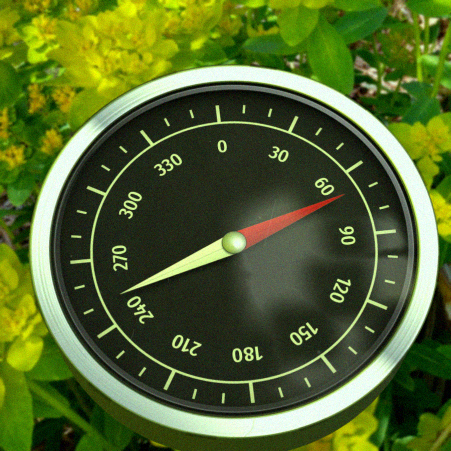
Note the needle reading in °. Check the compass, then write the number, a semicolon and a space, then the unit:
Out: 70; °
